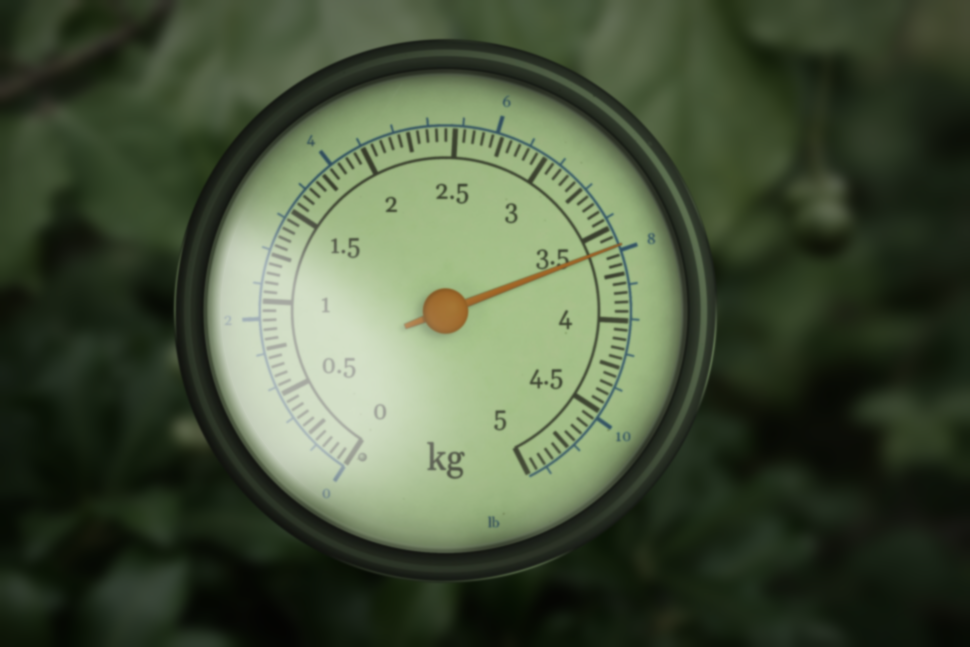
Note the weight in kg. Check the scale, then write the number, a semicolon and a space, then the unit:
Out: 3.6; kg
